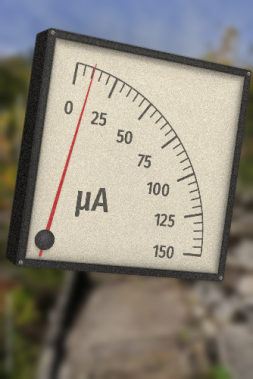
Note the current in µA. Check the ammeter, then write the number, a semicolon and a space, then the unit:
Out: 10; µA
